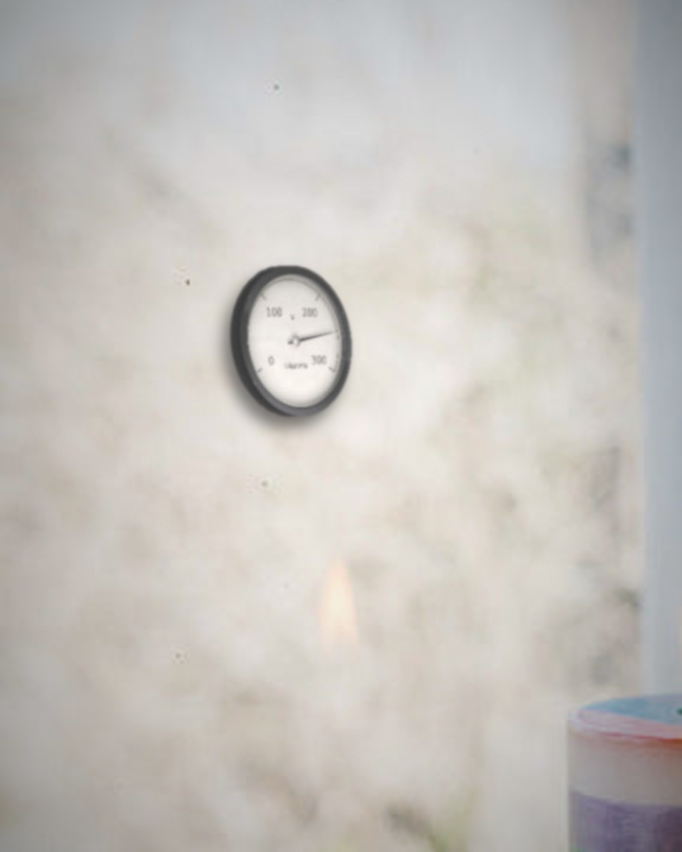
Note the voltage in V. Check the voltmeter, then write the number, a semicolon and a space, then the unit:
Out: 250; V
